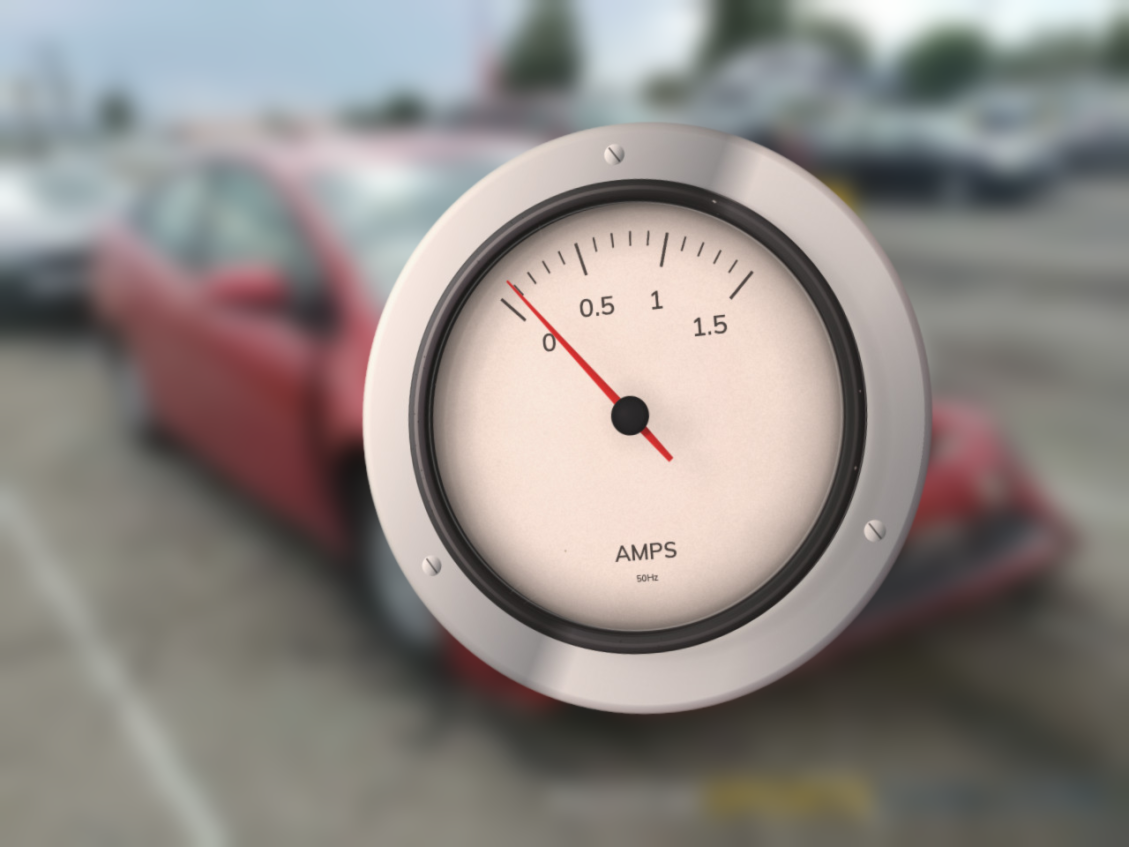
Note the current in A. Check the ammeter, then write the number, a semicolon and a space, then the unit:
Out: 0.1; A
